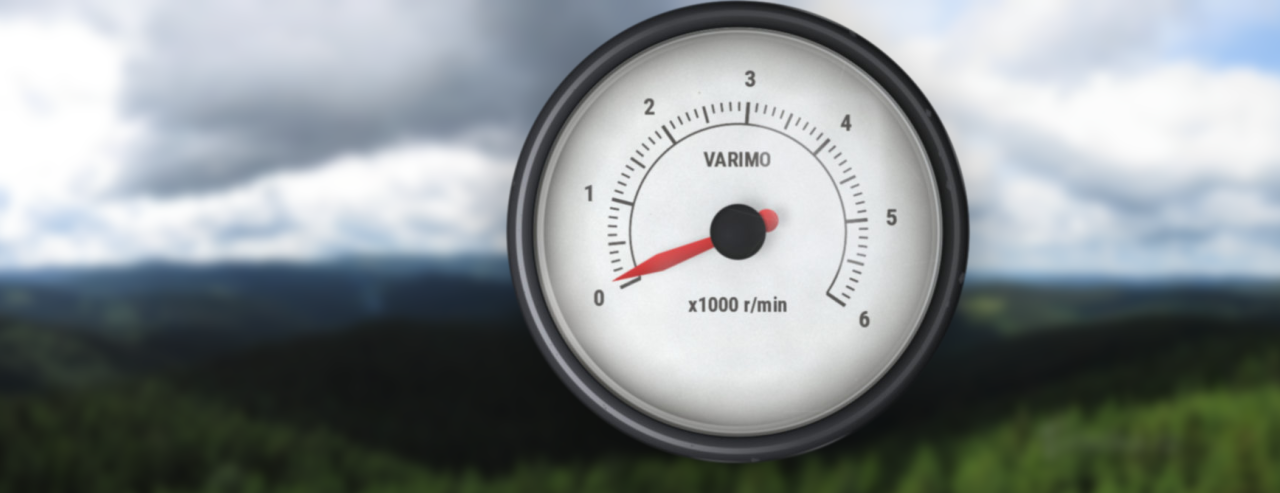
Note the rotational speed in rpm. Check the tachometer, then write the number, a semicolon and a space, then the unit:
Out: 100; rpm
